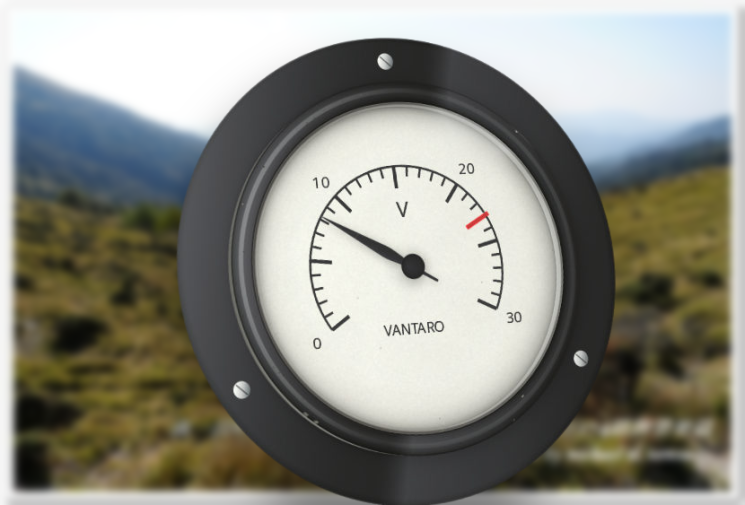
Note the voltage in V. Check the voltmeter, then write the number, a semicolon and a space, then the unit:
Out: 8; V
